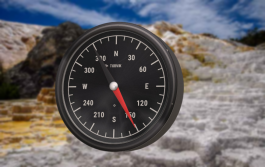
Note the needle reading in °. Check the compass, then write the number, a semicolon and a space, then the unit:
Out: 150; °
